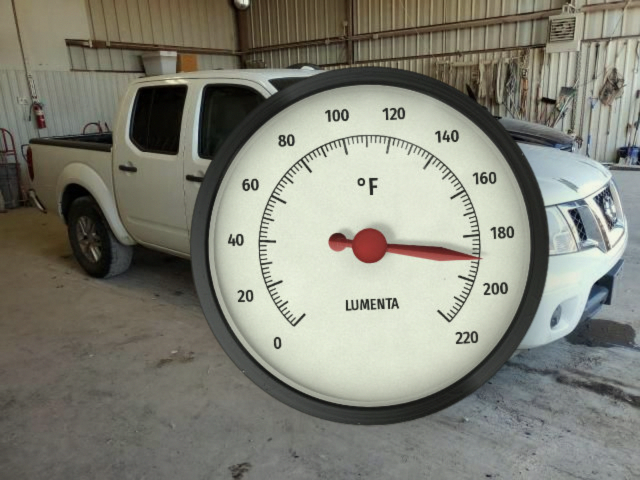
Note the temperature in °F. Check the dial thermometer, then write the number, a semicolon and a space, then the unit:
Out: 190; °F
